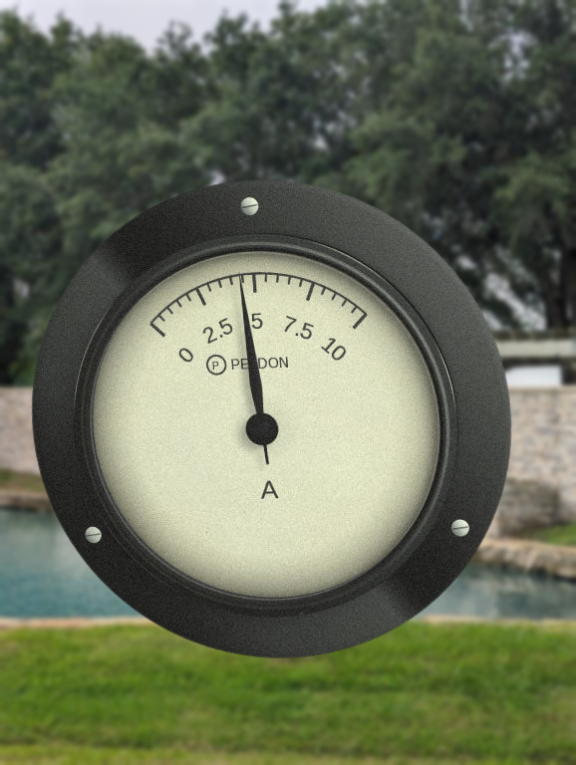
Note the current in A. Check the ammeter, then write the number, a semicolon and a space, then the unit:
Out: 4.5; A
